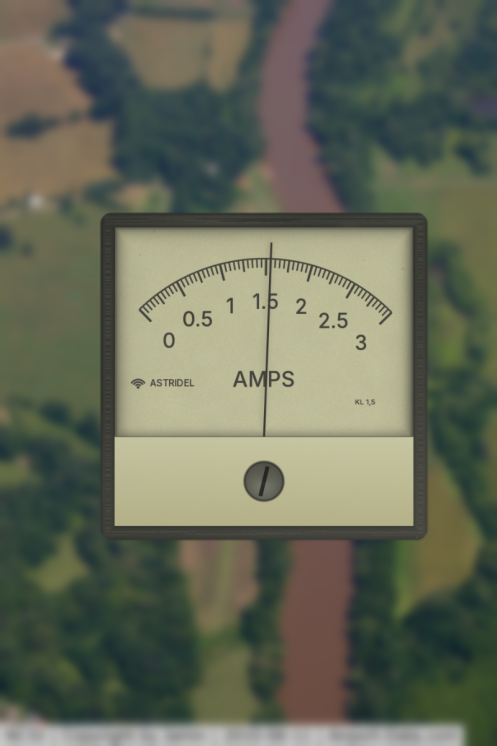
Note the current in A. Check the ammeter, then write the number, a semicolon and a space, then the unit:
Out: 1.55; A
